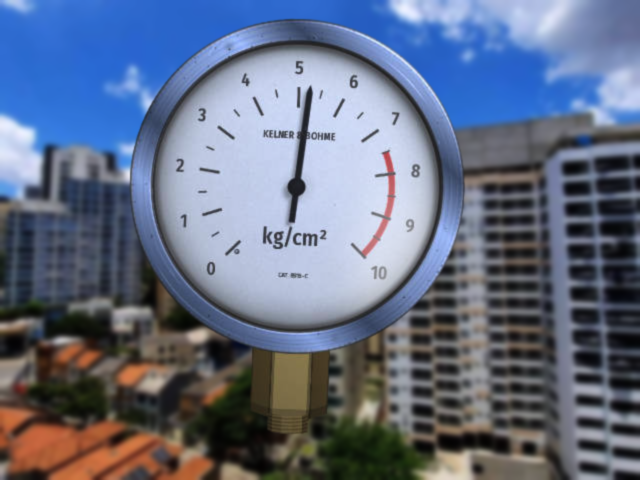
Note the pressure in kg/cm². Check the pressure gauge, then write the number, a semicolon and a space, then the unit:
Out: 5.25; kg/cm²
